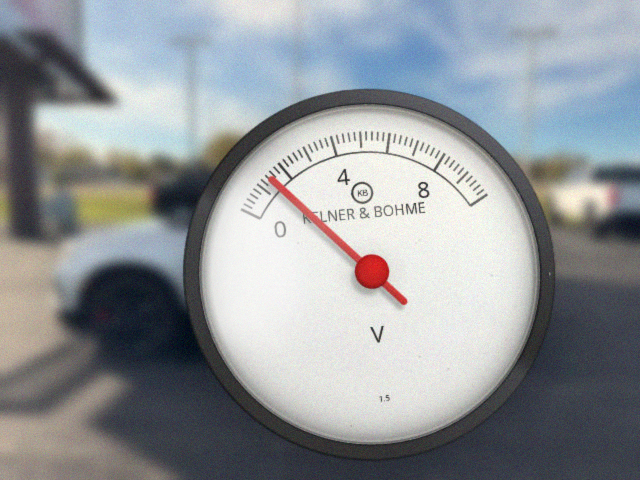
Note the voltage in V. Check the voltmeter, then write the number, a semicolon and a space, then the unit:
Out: 1.4; V
